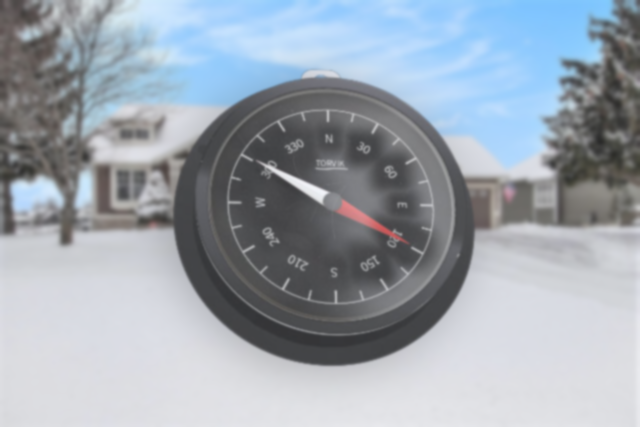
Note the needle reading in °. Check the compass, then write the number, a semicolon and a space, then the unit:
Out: 120; °
